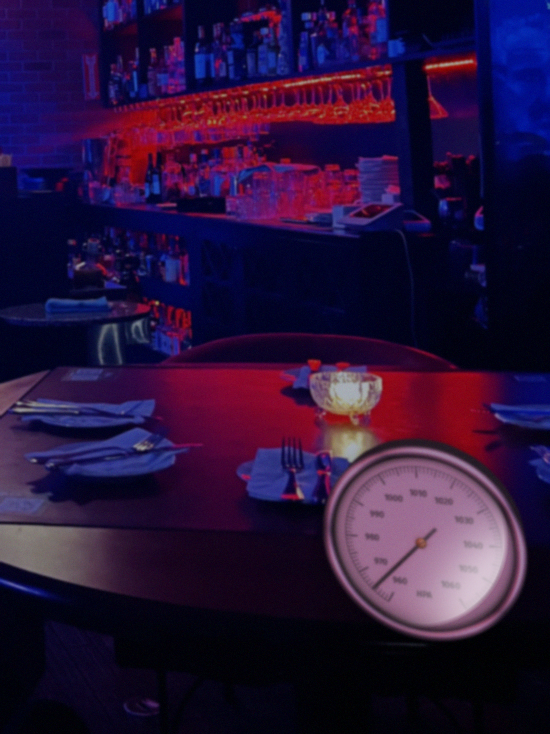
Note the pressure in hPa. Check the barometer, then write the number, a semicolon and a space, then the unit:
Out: 965; hPa
